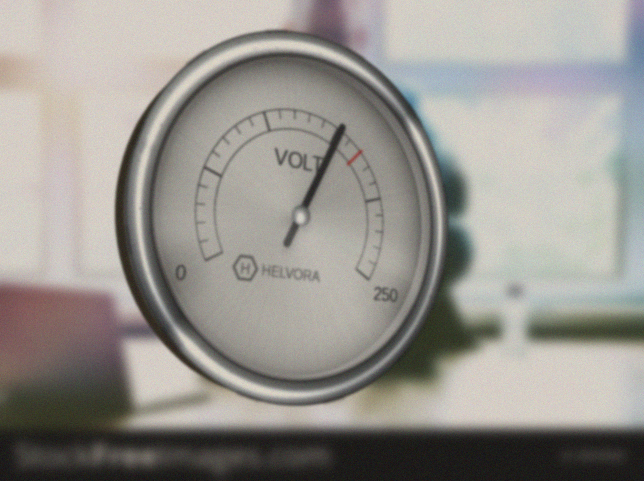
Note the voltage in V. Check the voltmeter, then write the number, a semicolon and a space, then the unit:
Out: 150; V
